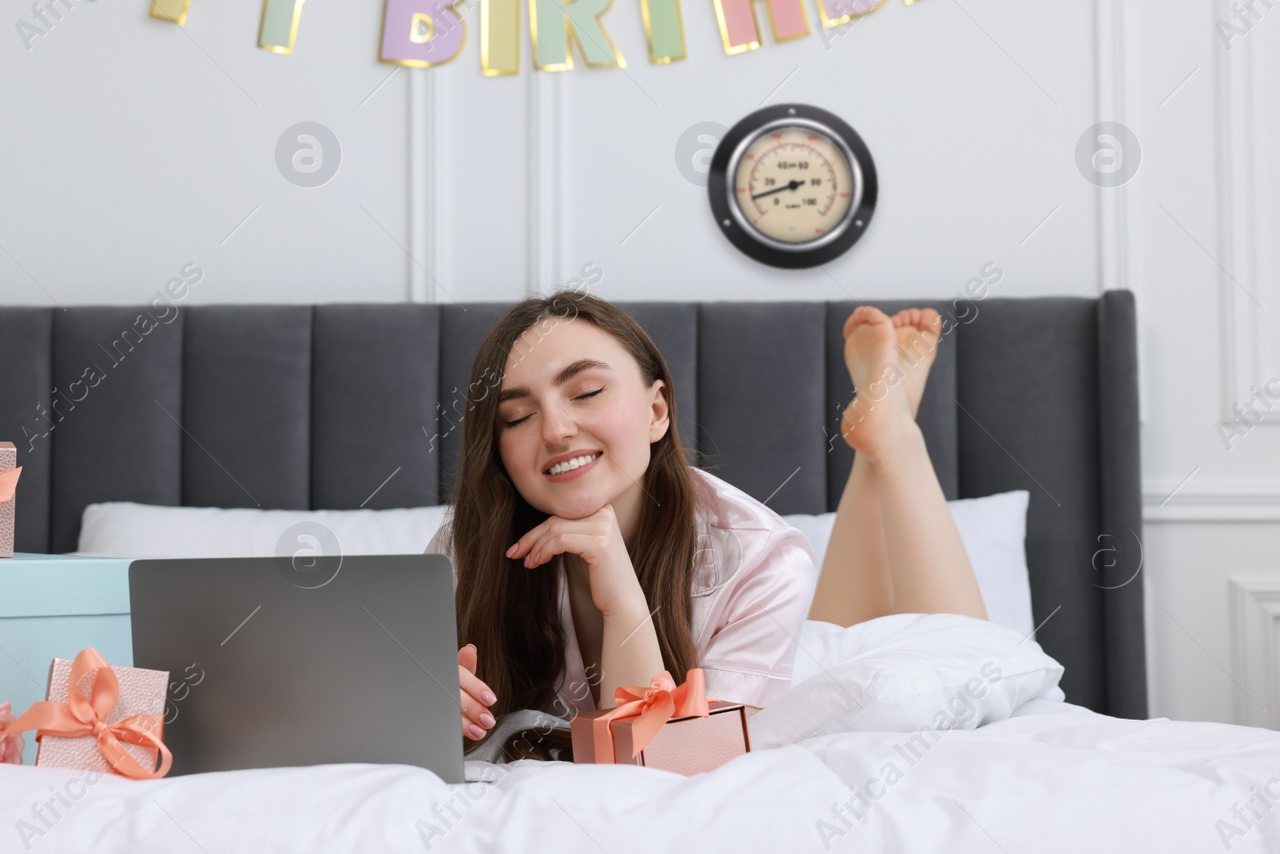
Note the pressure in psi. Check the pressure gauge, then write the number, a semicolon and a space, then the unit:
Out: 10; psi
